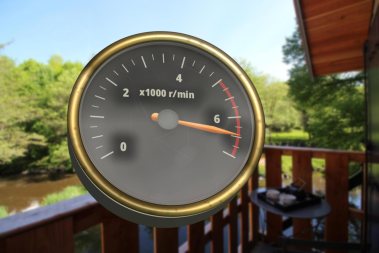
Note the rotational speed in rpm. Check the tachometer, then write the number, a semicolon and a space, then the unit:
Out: 6500; rpm
